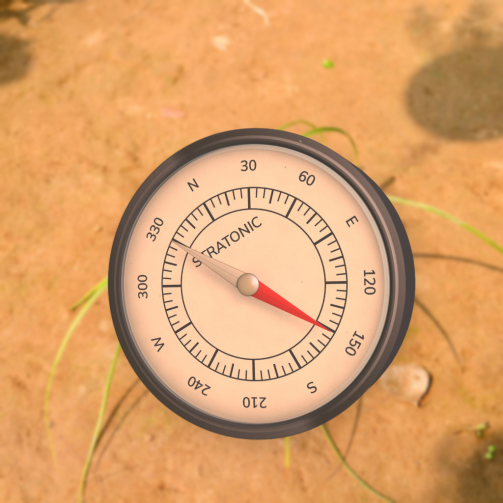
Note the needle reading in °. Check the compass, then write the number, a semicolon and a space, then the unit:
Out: 150; °
